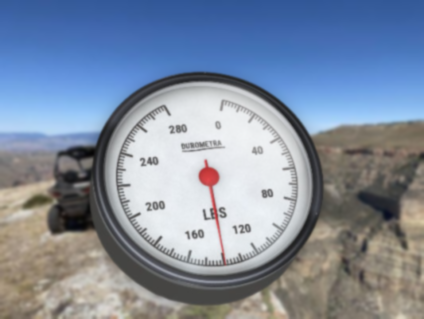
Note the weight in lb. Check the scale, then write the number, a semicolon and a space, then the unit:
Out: 140; lb
